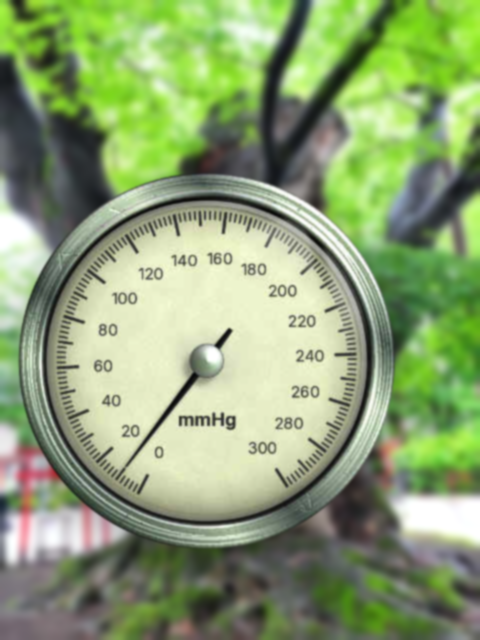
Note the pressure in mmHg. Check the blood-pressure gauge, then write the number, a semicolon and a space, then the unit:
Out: 10; mmHg
